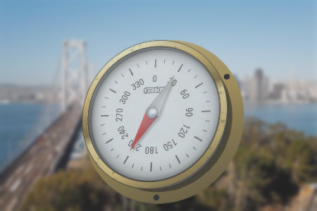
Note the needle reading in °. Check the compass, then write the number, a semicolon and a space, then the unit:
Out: 210; °
